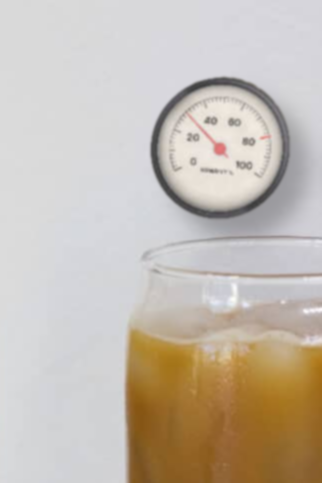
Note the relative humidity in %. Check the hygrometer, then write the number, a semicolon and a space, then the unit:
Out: 30; %
